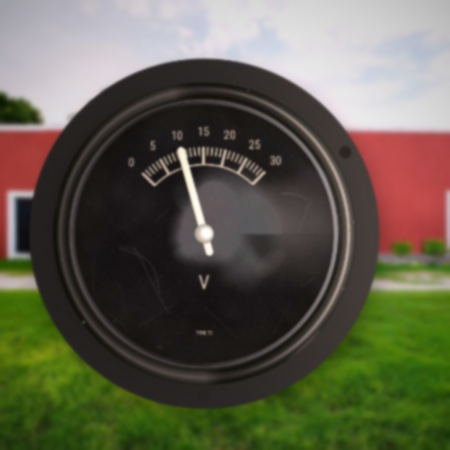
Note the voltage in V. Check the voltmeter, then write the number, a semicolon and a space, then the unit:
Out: 10; V
